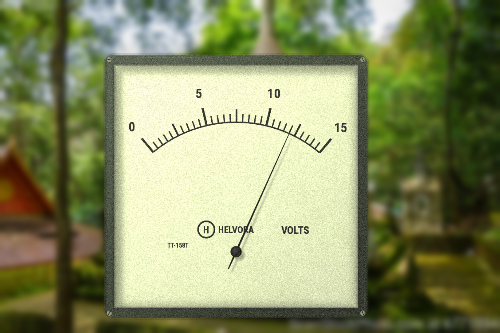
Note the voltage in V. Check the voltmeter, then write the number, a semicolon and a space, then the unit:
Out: 12; V
